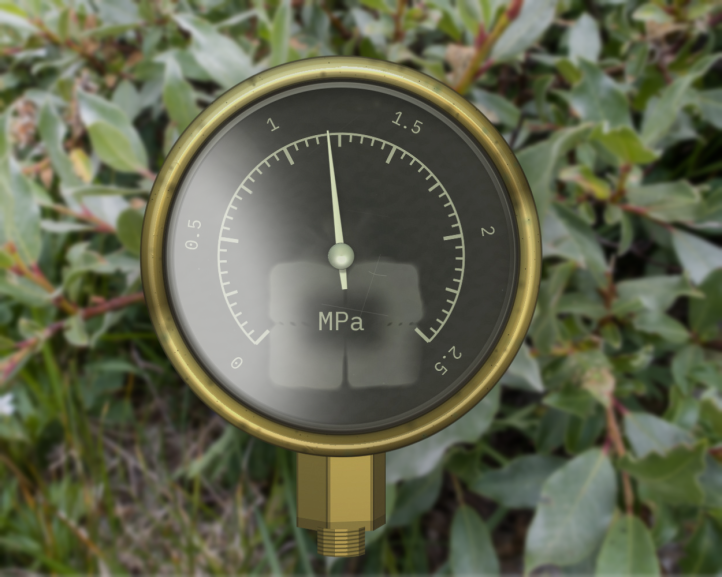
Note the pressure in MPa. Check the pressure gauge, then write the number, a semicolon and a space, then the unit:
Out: 1.2; MPa
